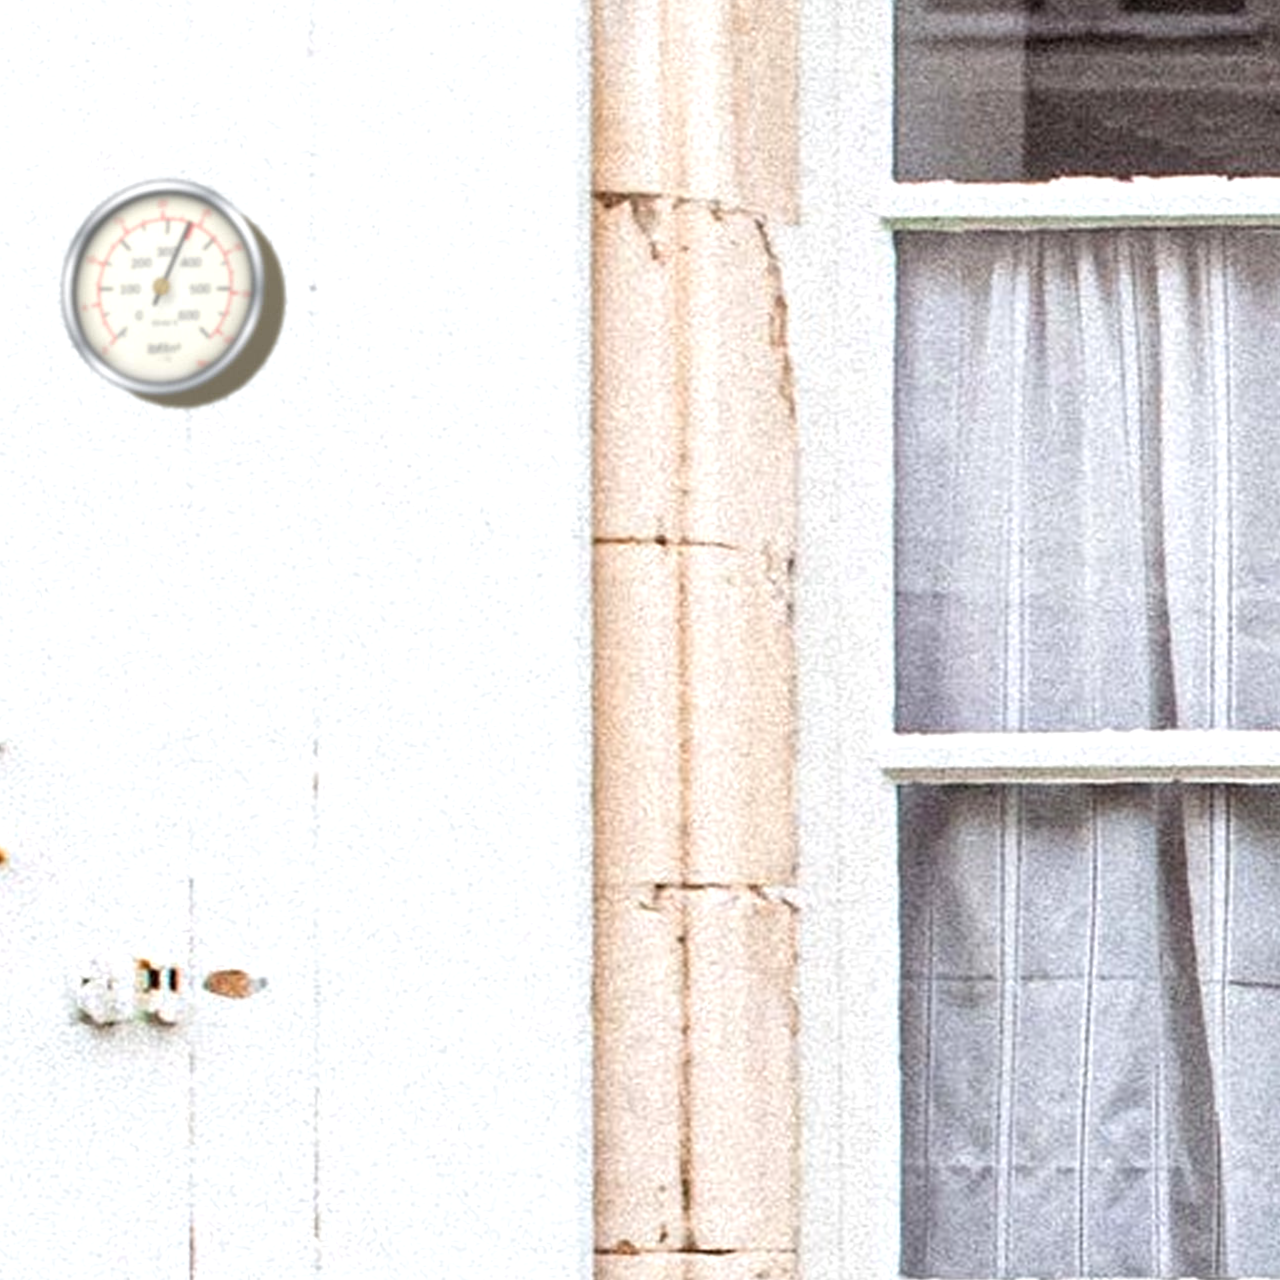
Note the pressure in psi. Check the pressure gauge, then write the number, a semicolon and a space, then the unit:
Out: 350; psi
